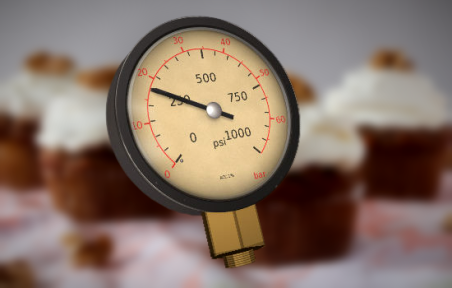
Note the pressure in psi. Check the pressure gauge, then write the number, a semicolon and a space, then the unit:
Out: 250; psi
